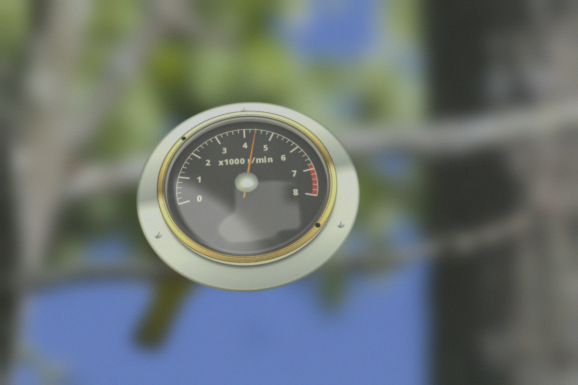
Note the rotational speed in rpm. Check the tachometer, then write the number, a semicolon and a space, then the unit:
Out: 4400; rpm
